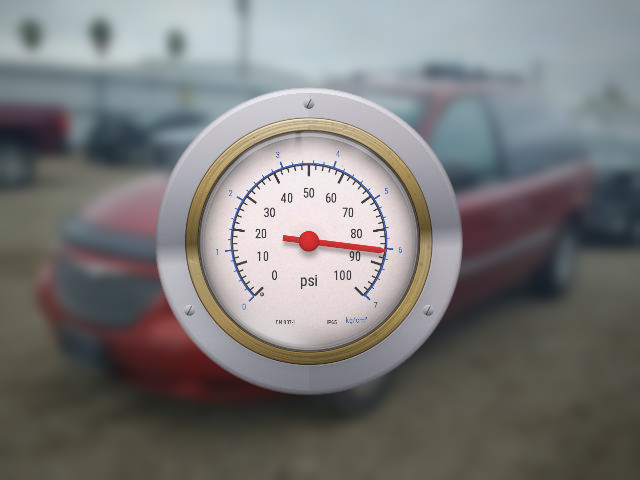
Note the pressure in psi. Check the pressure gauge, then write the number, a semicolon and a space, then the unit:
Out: 86; psi
